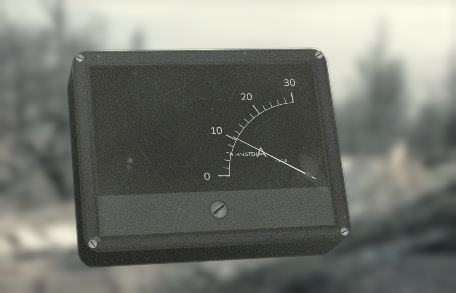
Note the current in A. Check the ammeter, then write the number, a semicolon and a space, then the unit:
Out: 10; A
